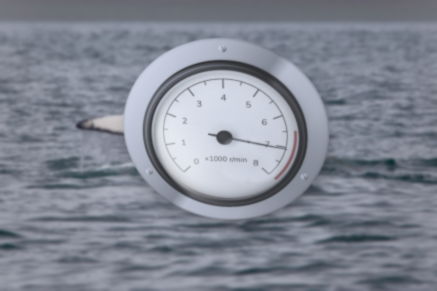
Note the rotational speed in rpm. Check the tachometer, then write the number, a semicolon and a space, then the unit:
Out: 7000; rpm
